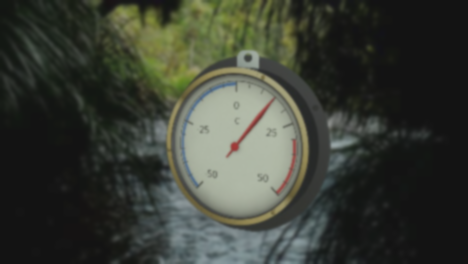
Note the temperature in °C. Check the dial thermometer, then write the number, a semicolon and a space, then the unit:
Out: 15; °C
